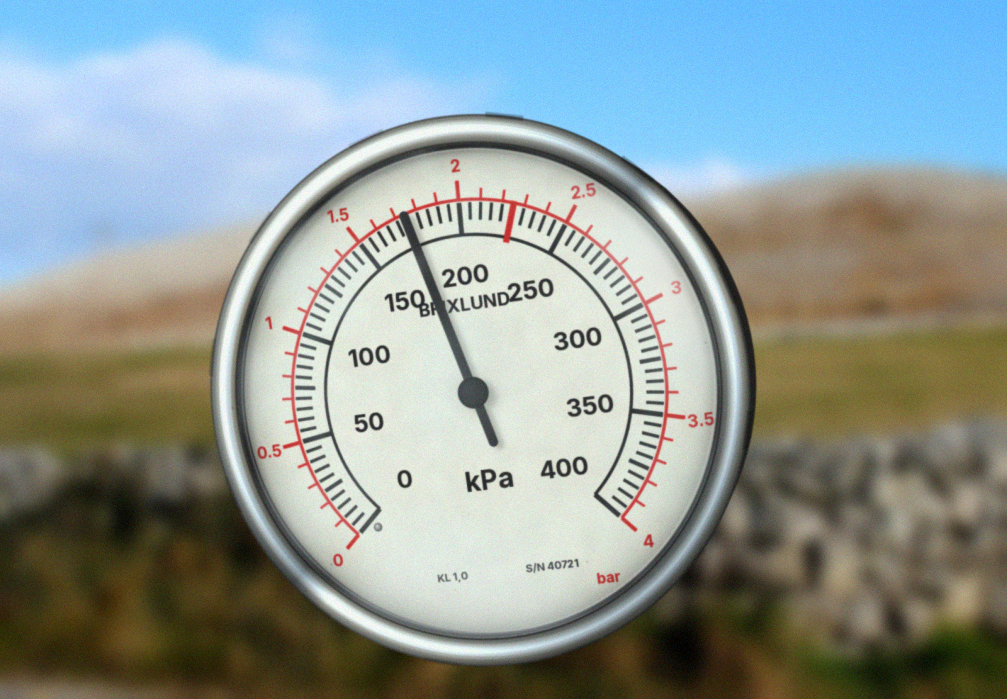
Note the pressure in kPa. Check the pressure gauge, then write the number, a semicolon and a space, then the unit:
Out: 175; kPa
